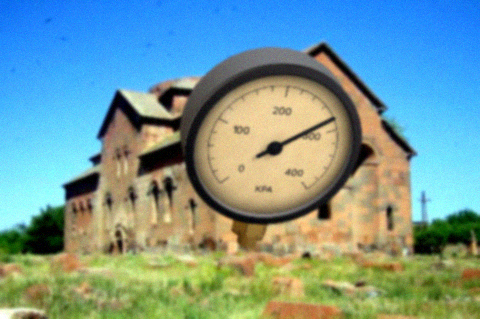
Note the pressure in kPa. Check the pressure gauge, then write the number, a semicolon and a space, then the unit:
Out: 280; kPa
